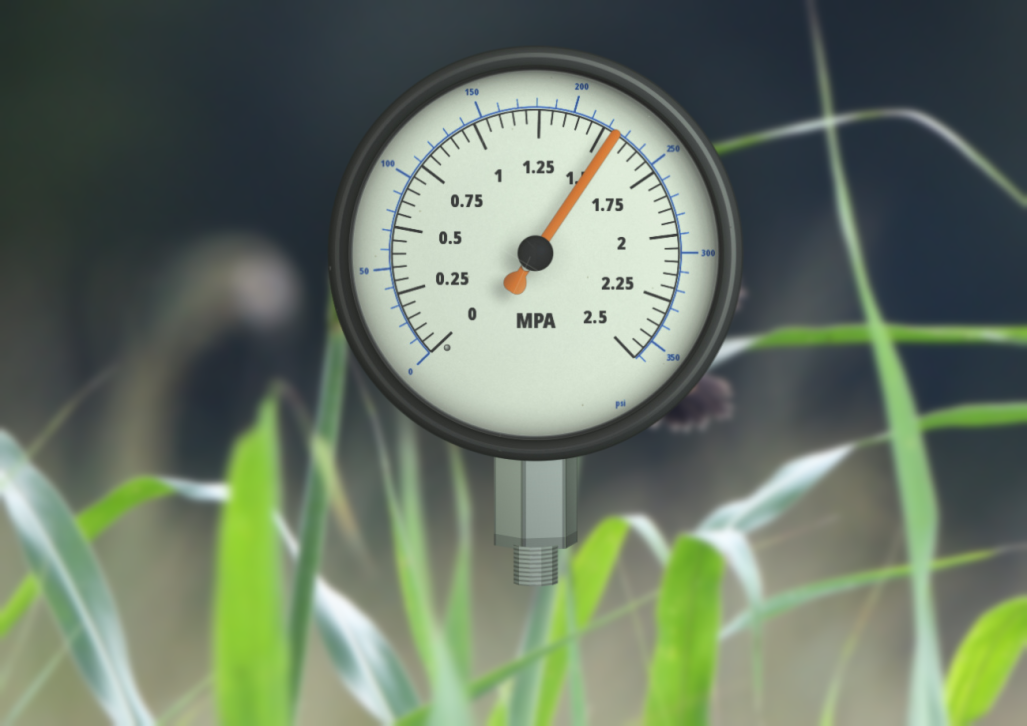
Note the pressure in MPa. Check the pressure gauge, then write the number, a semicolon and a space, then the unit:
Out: 1.55; MPa
